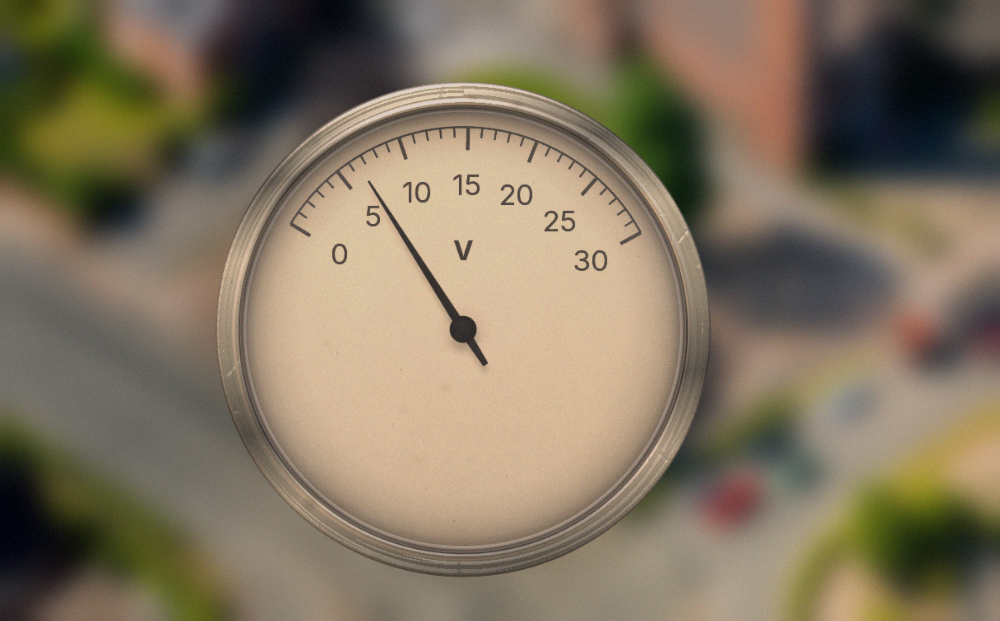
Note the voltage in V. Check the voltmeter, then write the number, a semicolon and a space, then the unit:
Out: 6.5; V
